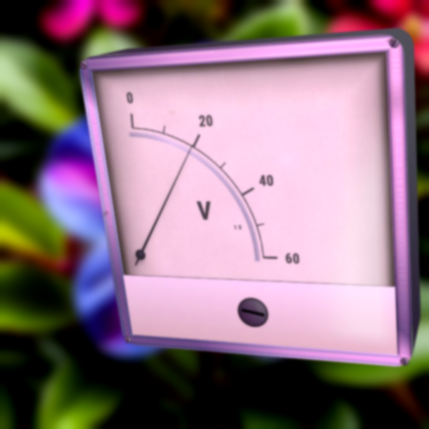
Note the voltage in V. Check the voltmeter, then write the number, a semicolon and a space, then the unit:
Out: 20; V
